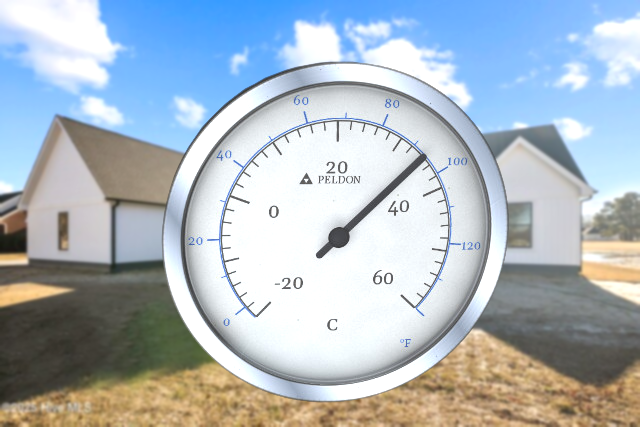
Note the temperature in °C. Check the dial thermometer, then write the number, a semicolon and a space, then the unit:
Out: 34; °C
